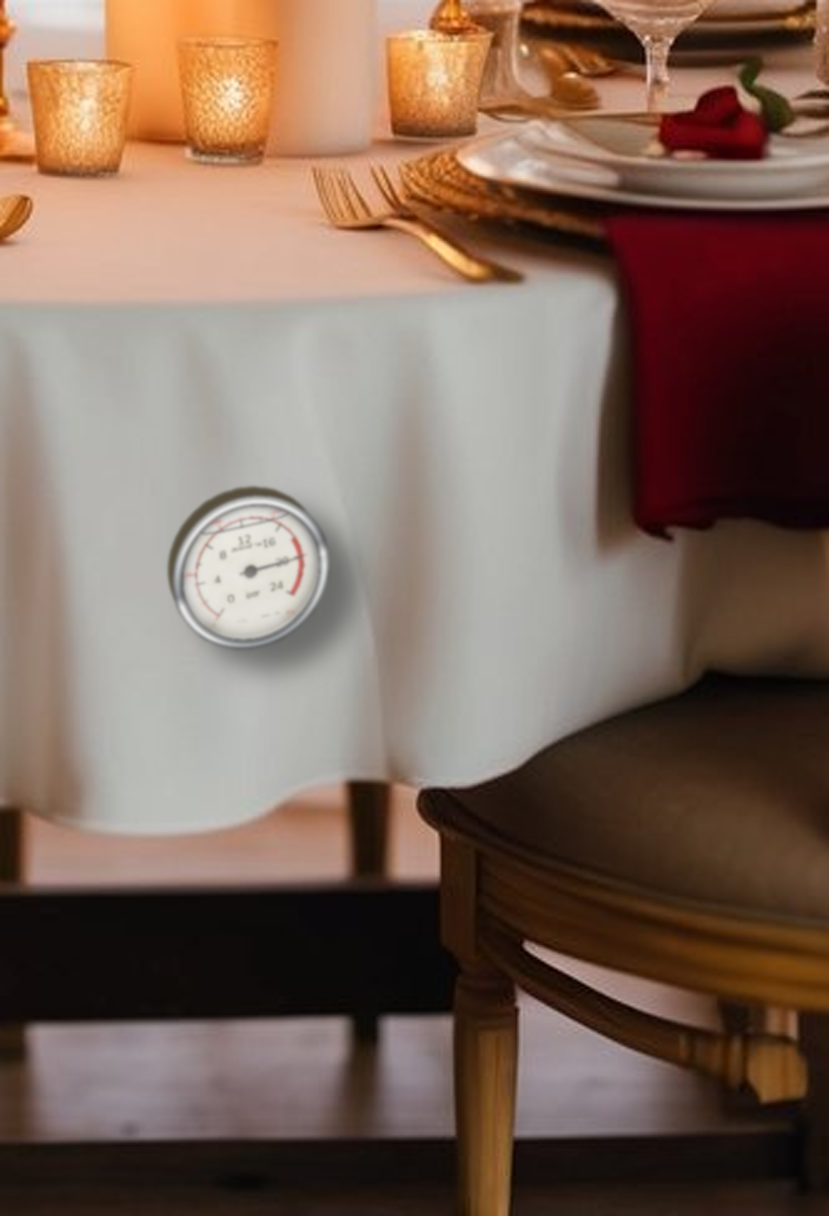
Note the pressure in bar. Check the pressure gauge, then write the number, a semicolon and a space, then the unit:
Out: 20; bar
